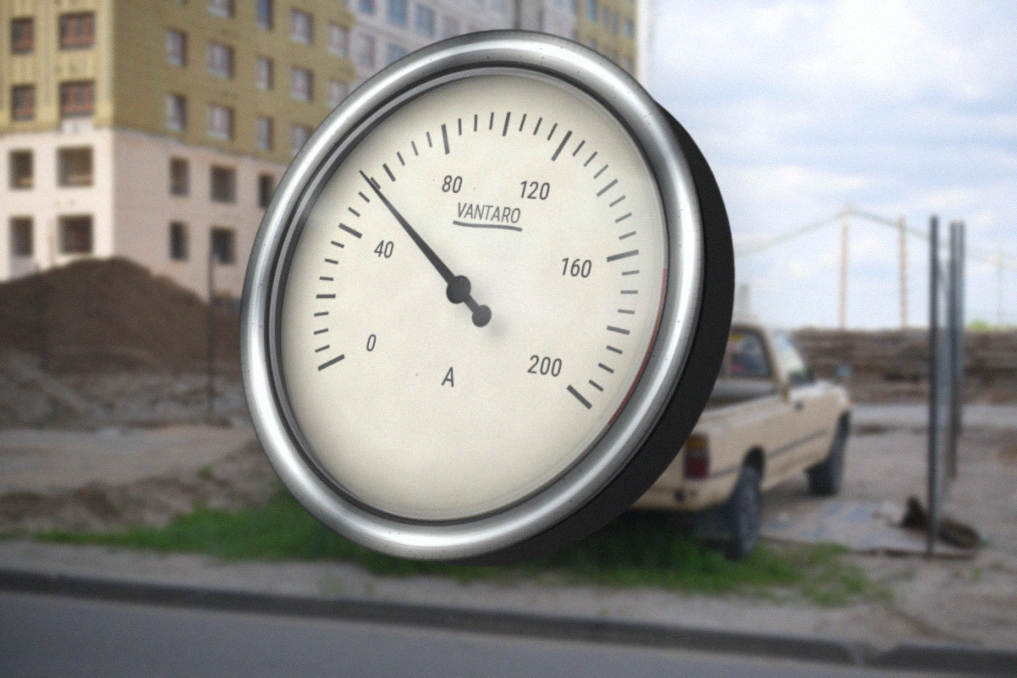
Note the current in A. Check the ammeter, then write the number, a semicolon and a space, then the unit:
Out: 55; A
